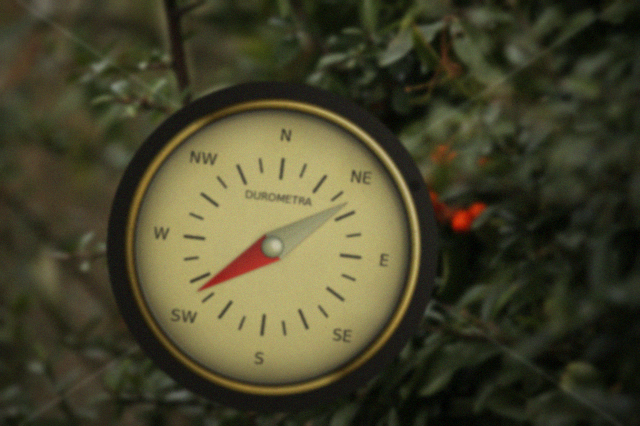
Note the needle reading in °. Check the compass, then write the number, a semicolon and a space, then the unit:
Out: 232.5; °
